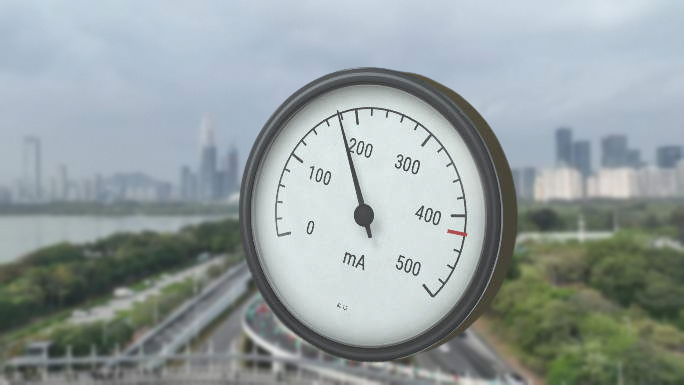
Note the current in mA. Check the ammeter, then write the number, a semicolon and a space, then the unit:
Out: 180; mA
